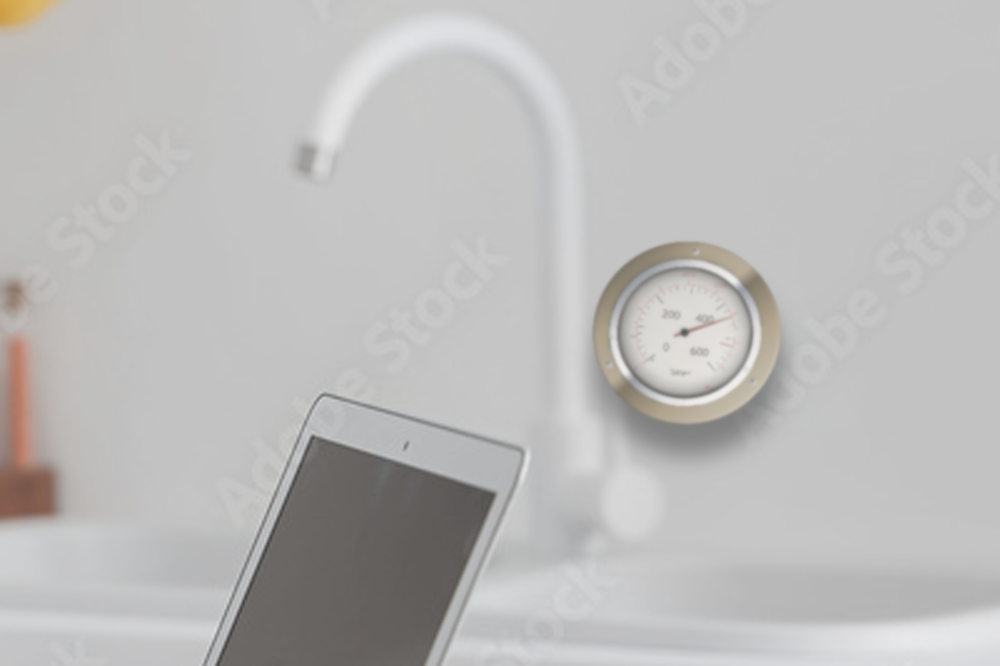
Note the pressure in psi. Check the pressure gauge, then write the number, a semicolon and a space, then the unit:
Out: 440; psi
